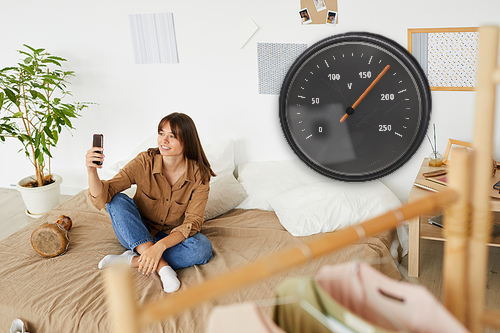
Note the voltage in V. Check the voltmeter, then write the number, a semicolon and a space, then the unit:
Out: 170; V
